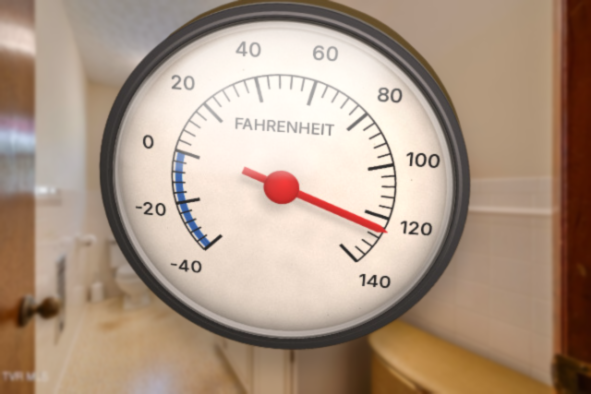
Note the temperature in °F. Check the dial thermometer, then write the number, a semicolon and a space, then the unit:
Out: 124; °F
